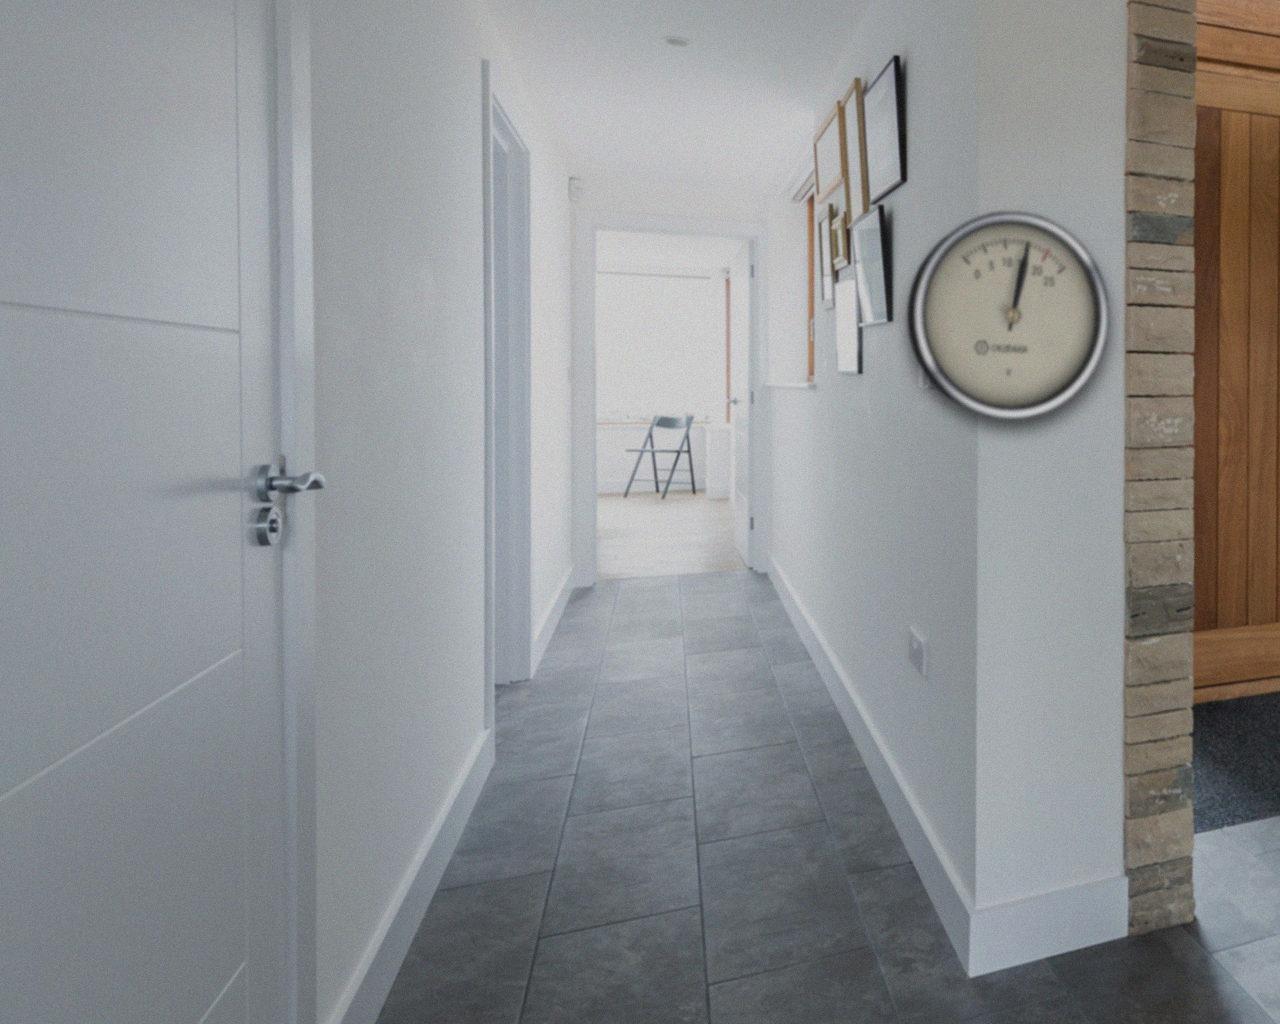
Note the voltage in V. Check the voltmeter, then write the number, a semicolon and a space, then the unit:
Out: 15; V
